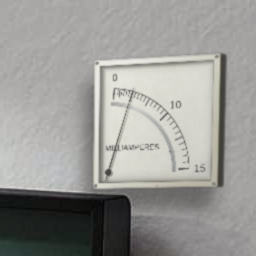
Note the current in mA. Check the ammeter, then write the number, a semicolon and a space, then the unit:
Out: 5; mA
